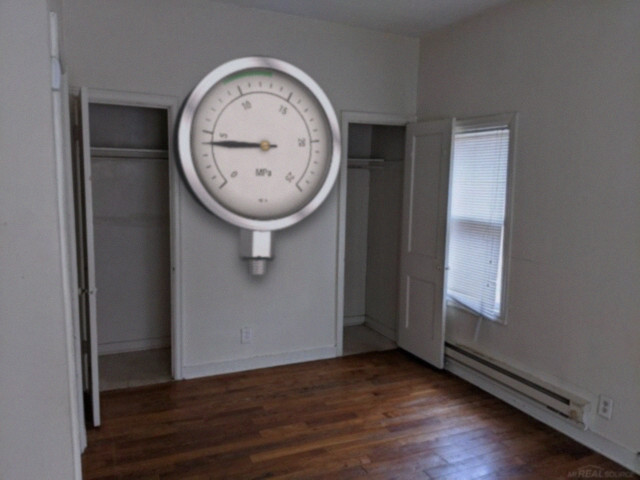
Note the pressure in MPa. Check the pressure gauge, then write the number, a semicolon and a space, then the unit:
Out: 4; MPa
